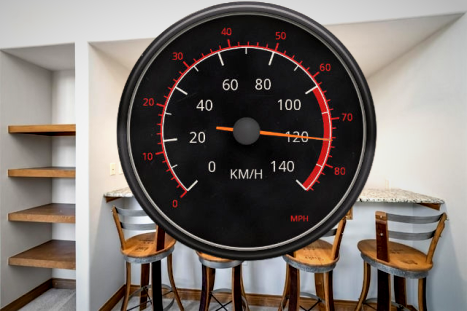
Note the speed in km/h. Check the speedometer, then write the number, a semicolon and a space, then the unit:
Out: 120; km/h
